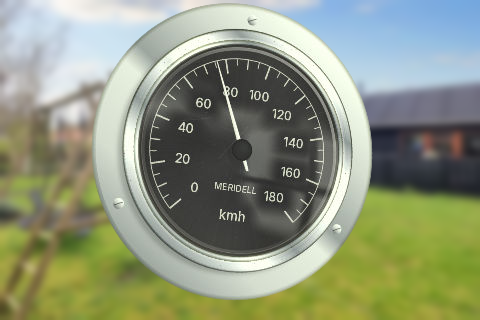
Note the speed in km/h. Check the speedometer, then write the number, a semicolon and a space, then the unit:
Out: 75; km/h
